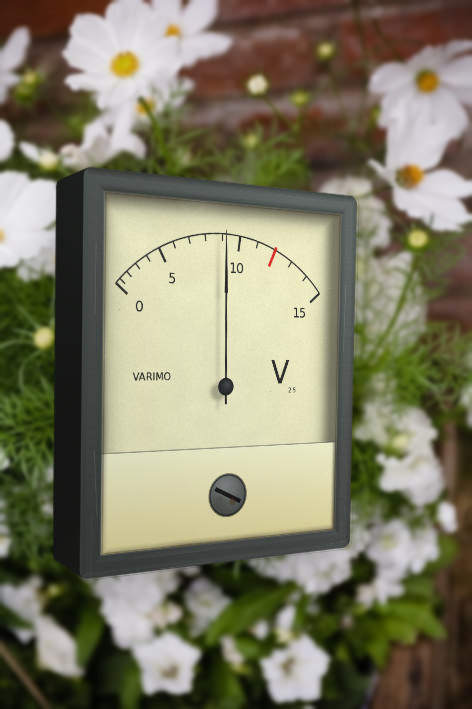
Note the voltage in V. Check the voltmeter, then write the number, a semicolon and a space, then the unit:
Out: 9; V
